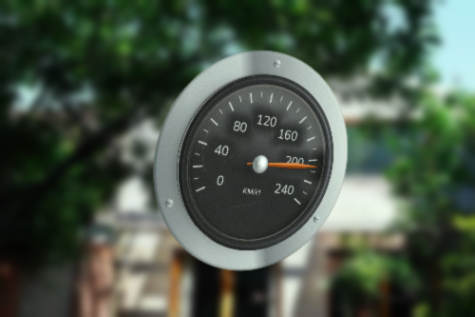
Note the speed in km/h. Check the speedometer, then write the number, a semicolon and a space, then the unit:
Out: 205; km/h
